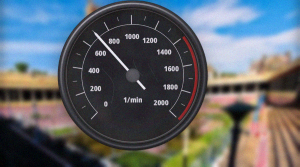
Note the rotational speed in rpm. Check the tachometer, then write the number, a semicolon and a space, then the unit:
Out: 700; rpm
